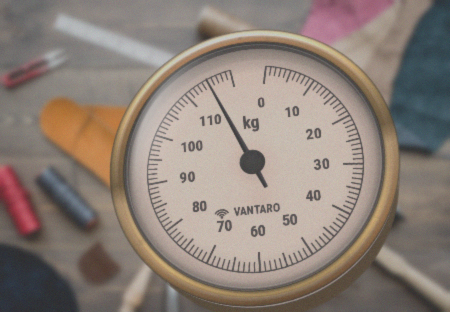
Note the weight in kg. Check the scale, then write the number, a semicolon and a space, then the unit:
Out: 115; kg
